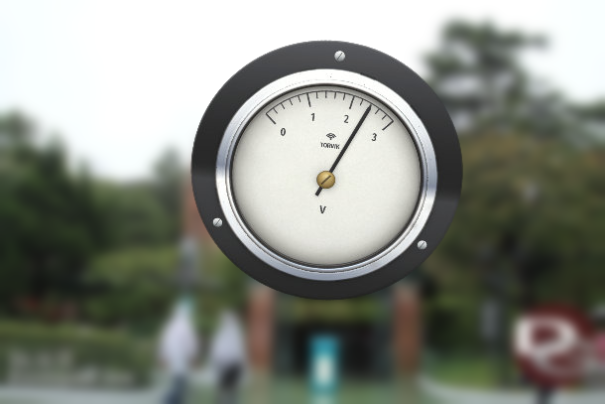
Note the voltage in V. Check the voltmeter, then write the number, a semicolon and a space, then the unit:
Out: 2.4; V
